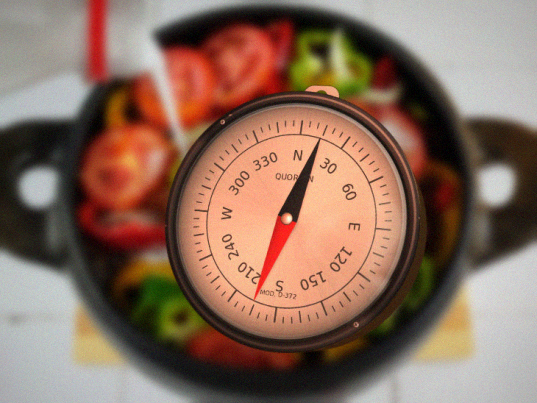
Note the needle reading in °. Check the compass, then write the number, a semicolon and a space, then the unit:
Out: 195; °
